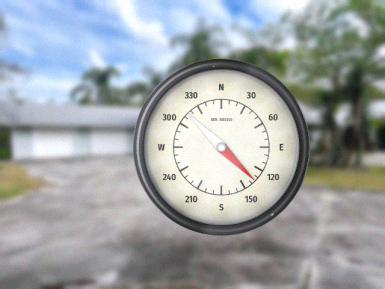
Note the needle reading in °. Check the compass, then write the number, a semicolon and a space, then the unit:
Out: 135; °
